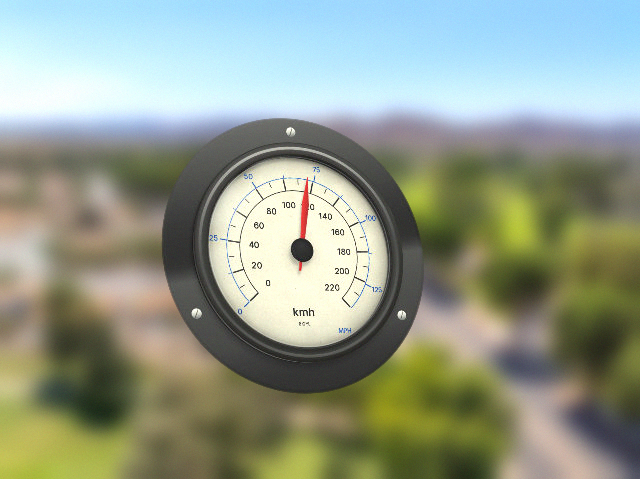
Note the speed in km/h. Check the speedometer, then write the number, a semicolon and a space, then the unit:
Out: 115; km/h
